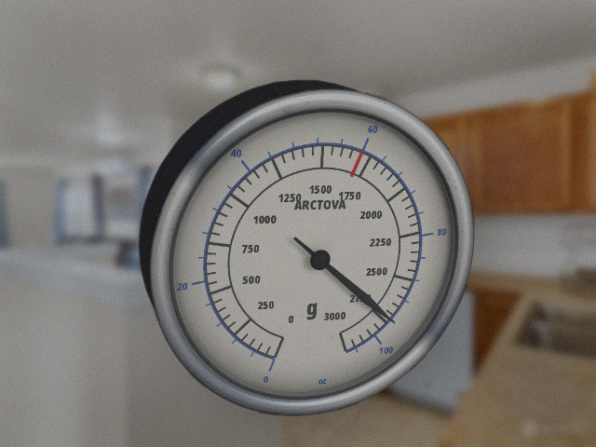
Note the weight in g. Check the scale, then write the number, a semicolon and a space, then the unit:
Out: 2725; g
